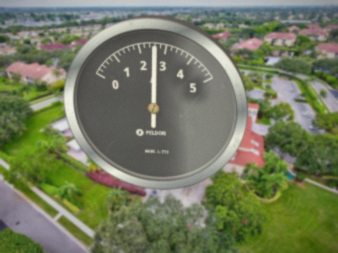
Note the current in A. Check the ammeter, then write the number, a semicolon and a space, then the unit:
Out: 2.6; A
